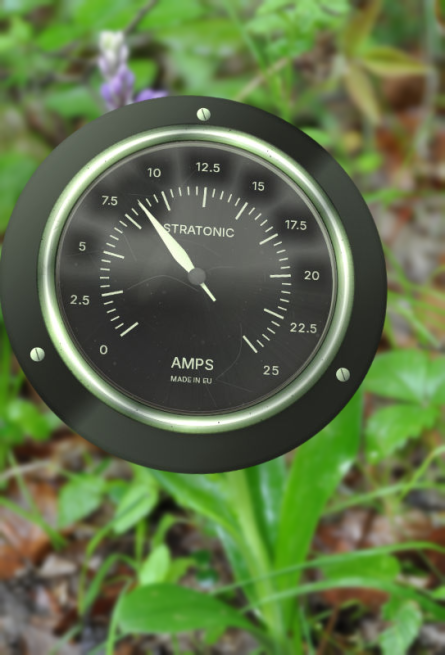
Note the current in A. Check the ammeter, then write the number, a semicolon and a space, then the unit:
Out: 8.5; A
